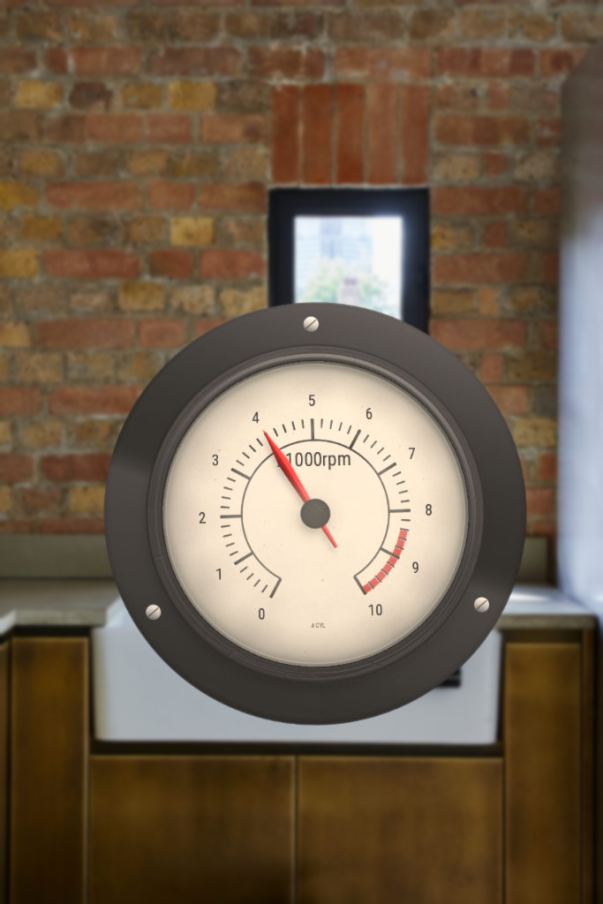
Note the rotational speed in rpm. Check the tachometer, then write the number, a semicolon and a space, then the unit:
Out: 4000; rpm
